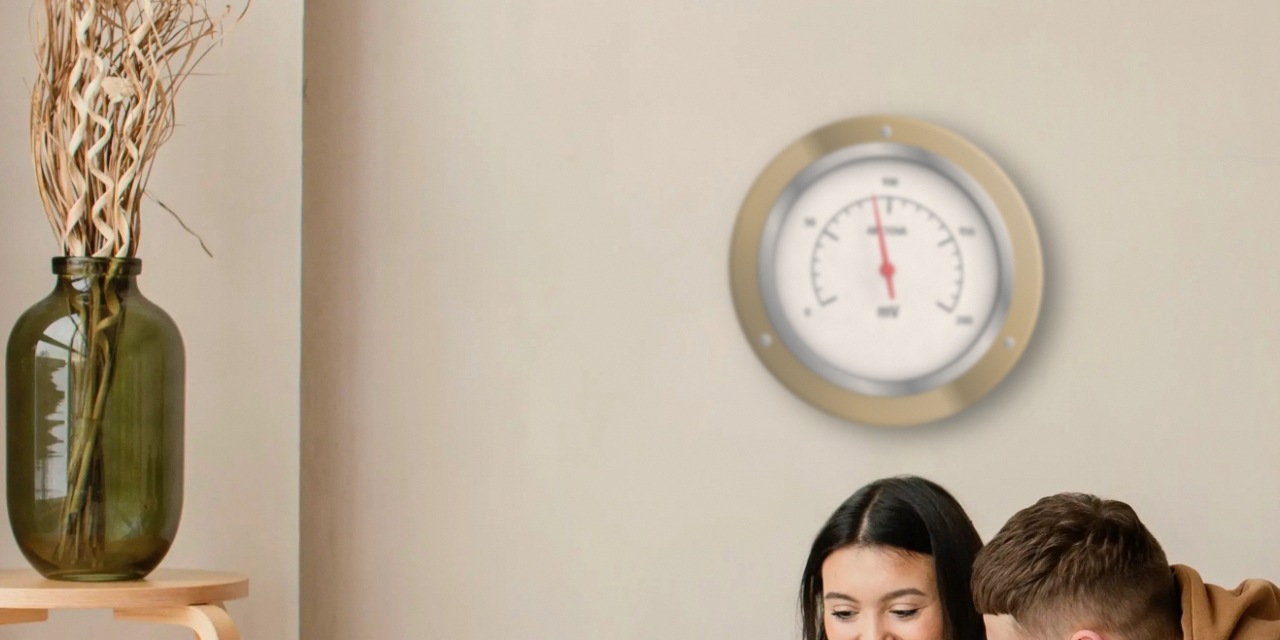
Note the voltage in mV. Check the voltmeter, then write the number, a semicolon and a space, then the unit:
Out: 90; mV
